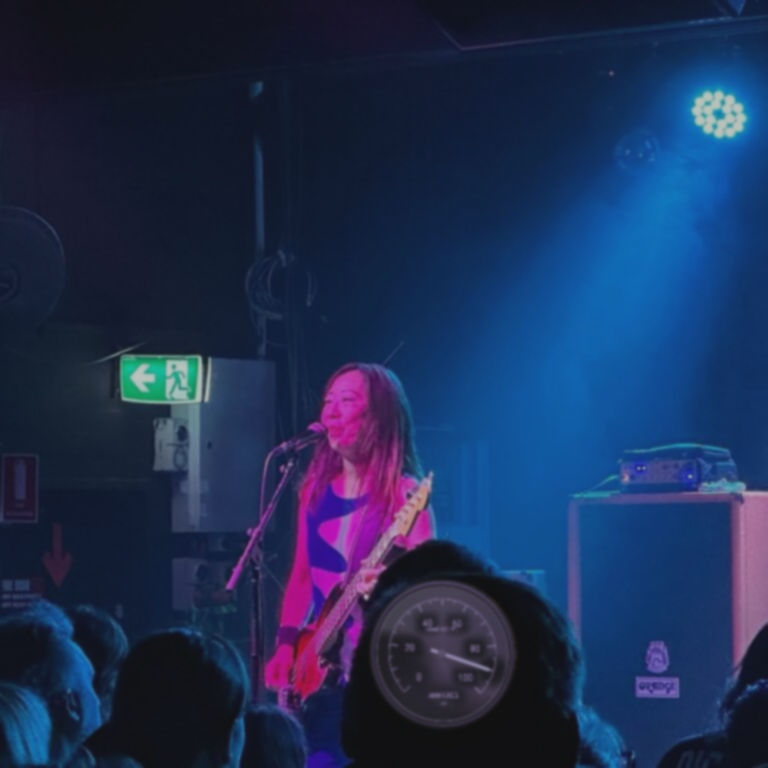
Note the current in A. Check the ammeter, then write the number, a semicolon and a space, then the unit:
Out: 90; A
